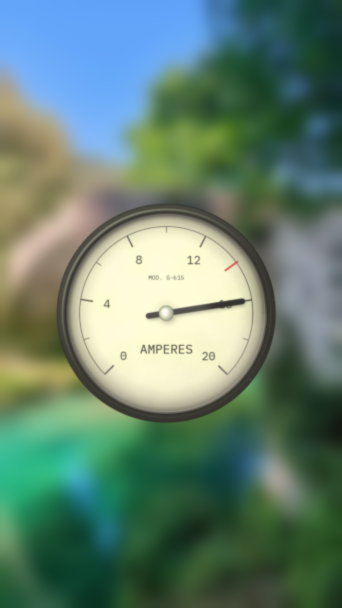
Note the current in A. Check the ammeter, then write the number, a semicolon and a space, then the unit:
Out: 16; A
